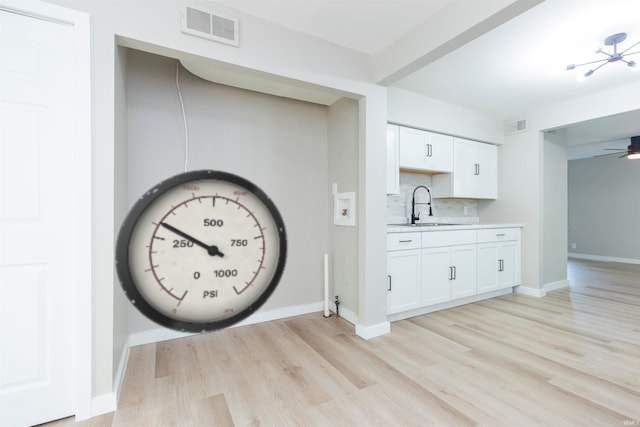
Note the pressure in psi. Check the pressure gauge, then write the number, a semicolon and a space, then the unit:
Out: 300; psi
